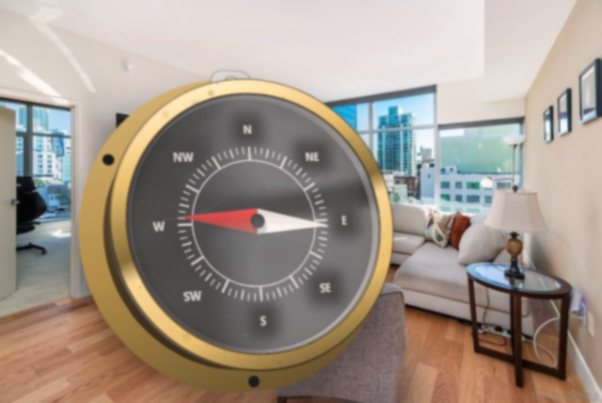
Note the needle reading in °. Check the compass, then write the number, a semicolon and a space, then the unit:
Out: 275; °
